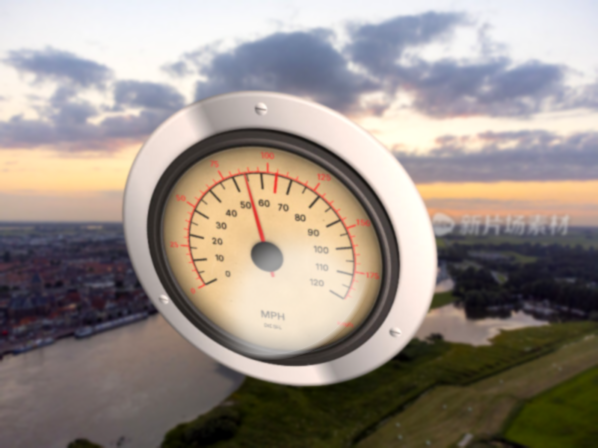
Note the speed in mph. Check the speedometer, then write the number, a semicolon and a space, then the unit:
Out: 55; mph
